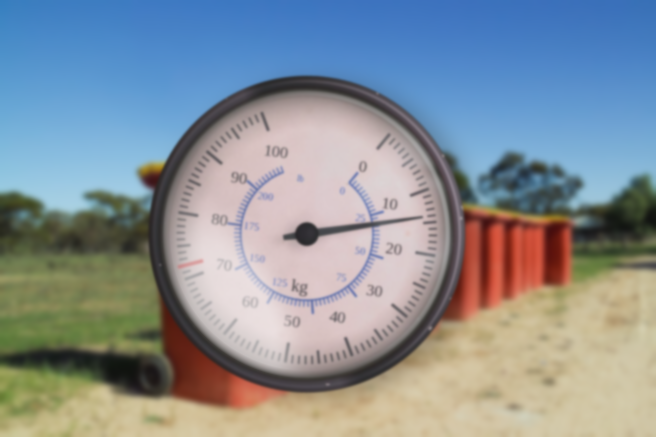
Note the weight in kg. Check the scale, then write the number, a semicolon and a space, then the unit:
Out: 14; kg
